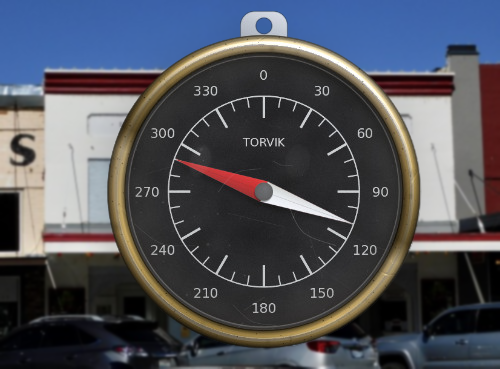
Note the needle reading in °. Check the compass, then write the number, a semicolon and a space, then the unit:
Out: 290; °
